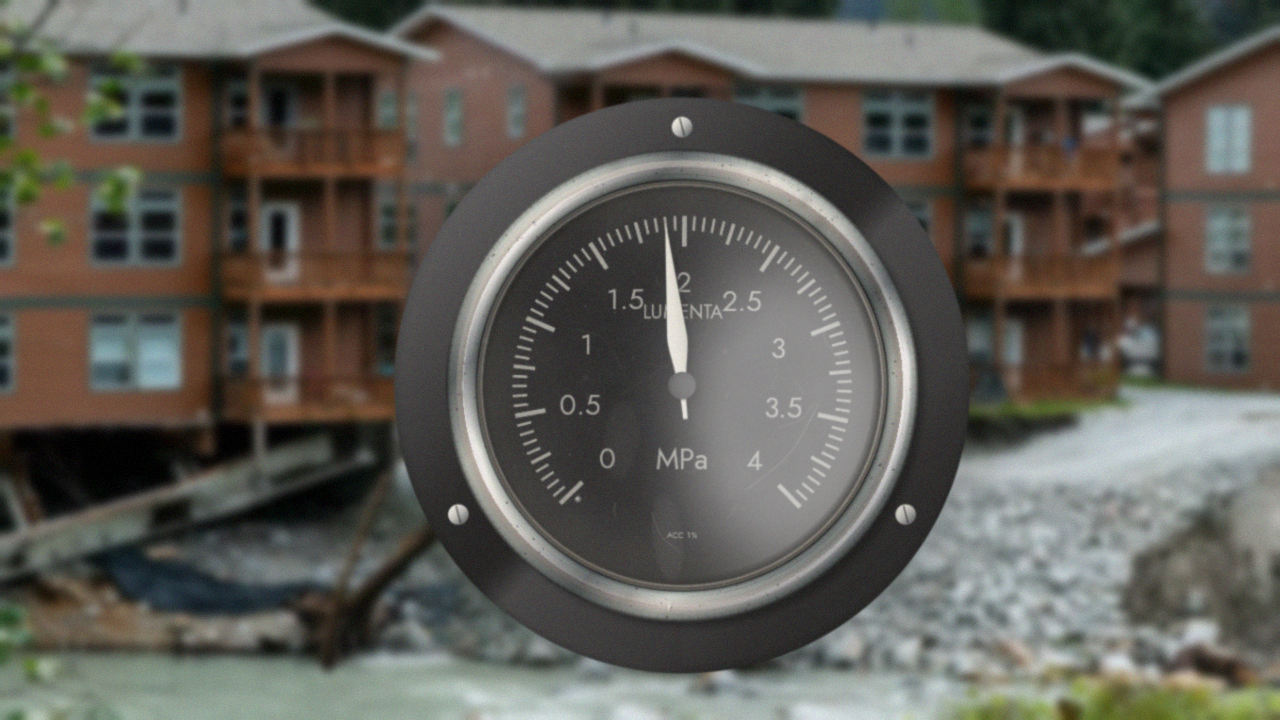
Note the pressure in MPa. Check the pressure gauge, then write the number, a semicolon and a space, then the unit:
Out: 1.9; MPa
